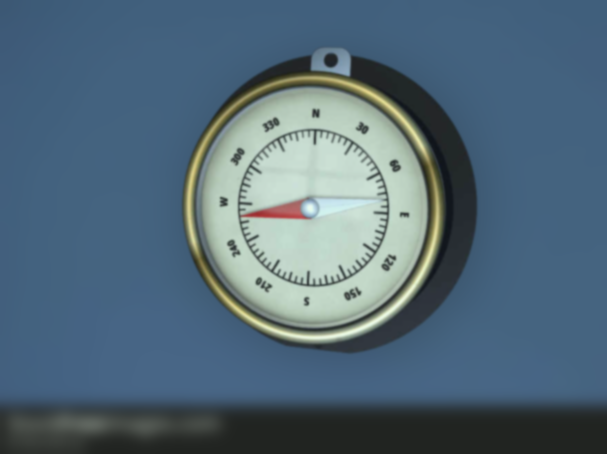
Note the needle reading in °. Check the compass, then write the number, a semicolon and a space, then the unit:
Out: 260; °
